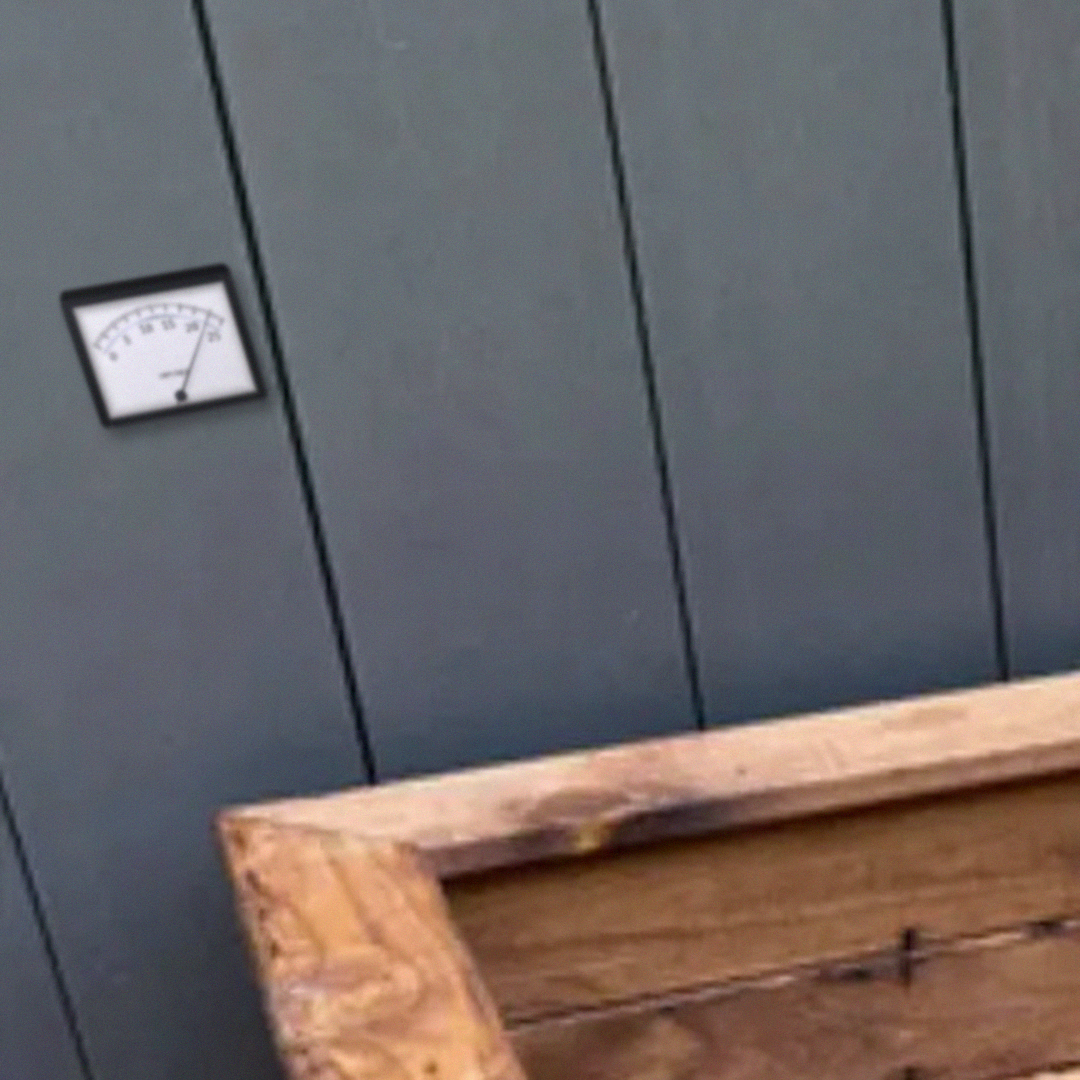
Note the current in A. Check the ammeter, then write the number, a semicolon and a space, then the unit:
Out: 22.5; A
